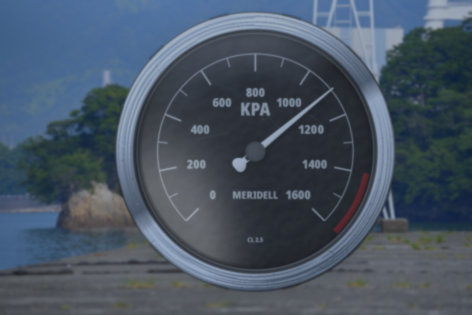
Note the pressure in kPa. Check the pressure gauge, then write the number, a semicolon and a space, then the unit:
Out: 1100; kPa
